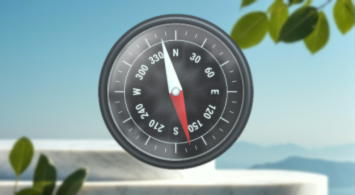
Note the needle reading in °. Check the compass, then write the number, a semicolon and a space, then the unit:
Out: 165; °
